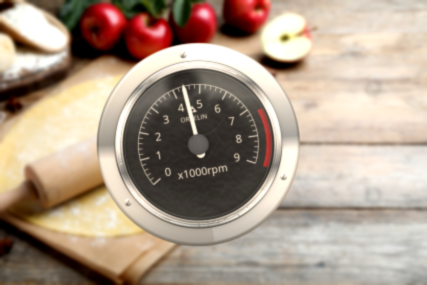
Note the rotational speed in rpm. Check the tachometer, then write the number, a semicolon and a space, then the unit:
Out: 4400; rpm
